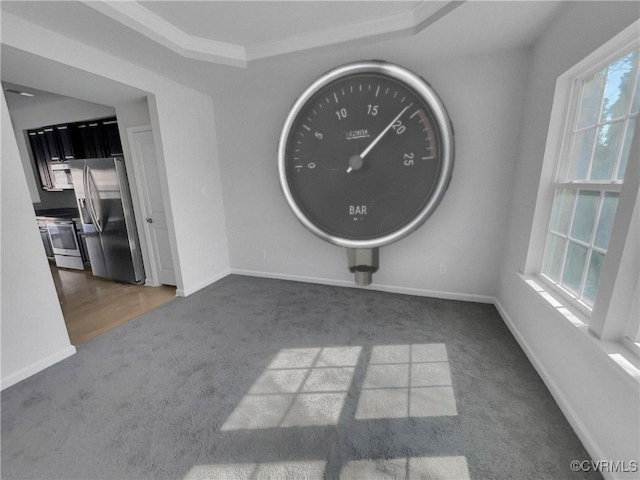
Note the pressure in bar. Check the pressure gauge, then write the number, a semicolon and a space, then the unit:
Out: 19; bar
